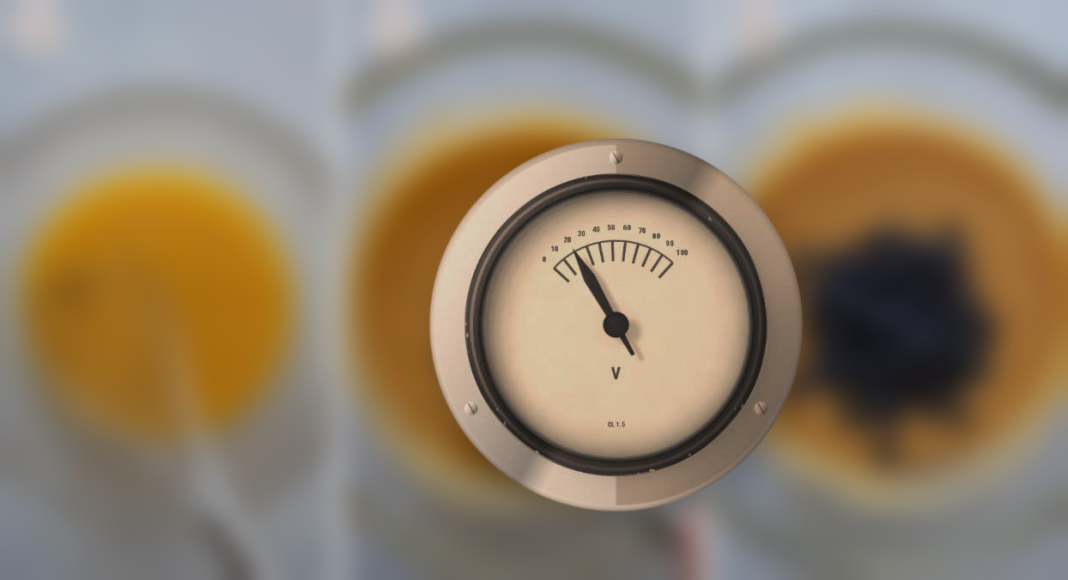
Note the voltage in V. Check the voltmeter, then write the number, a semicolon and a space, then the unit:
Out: 20; V
